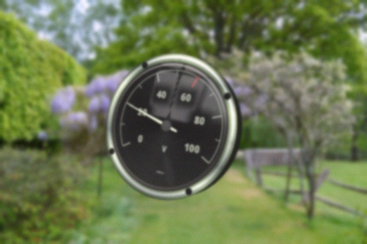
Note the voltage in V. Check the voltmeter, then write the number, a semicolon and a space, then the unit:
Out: 20; V
